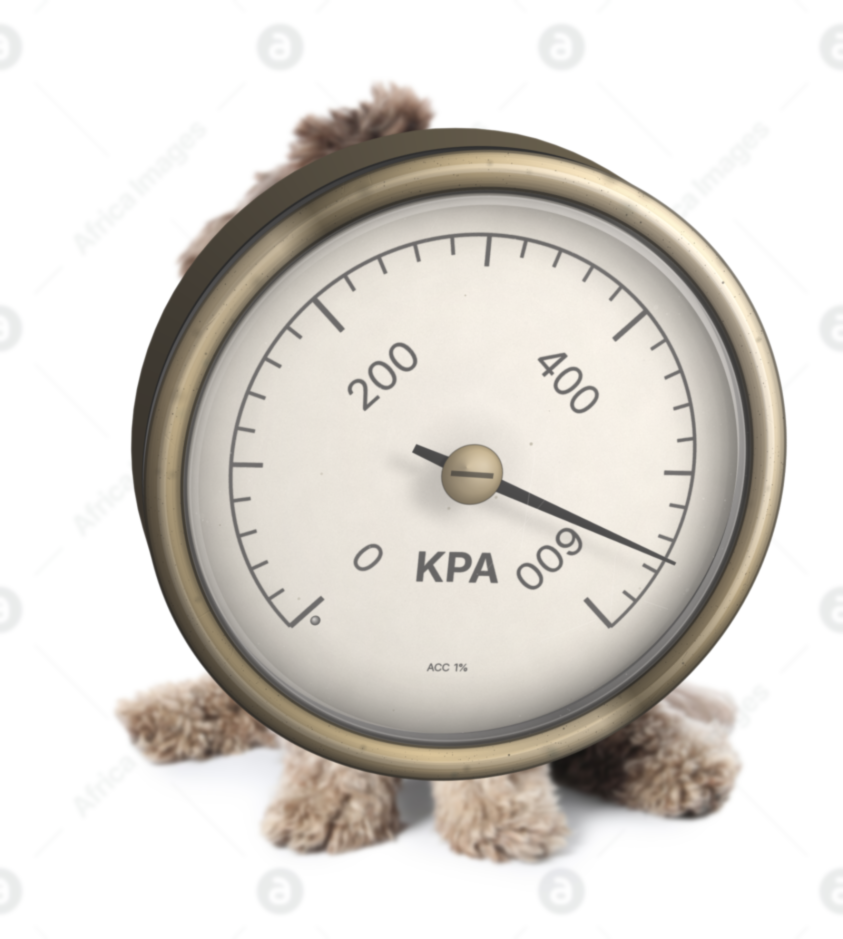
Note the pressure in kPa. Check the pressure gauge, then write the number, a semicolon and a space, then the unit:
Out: 550; kPa
